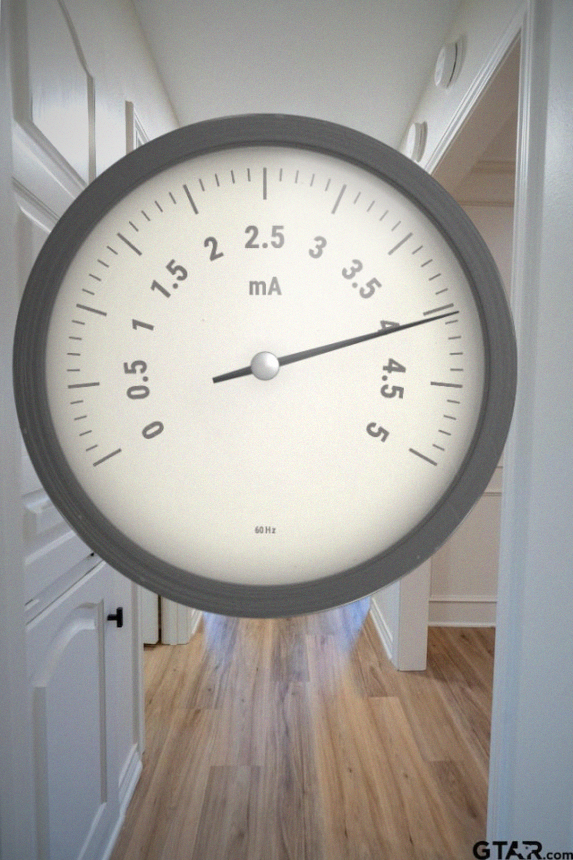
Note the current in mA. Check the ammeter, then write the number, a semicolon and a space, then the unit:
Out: 4.05; mA
